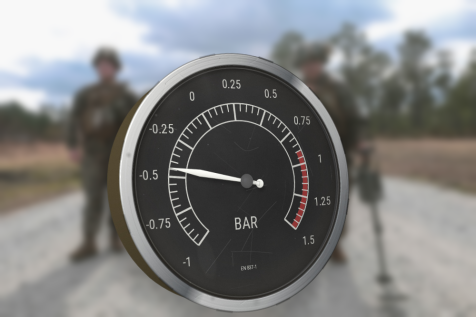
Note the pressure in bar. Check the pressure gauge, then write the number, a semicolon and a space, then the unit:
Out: -0.45; bar
